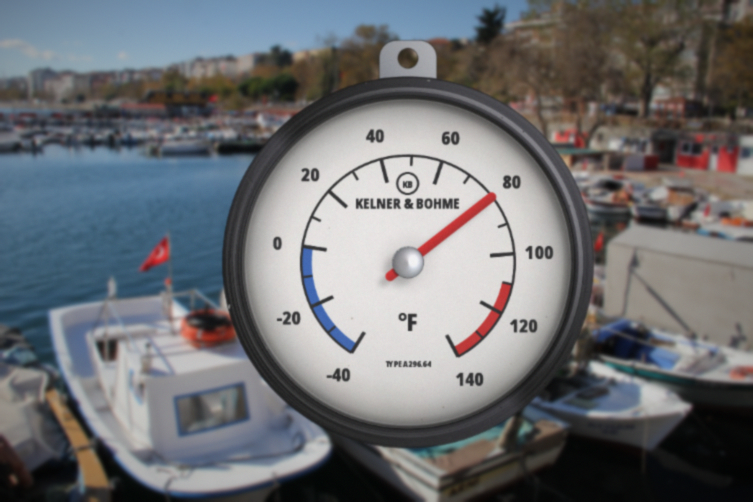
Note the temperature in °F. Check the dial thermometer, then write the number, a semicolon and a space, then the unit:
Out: 80; °F
